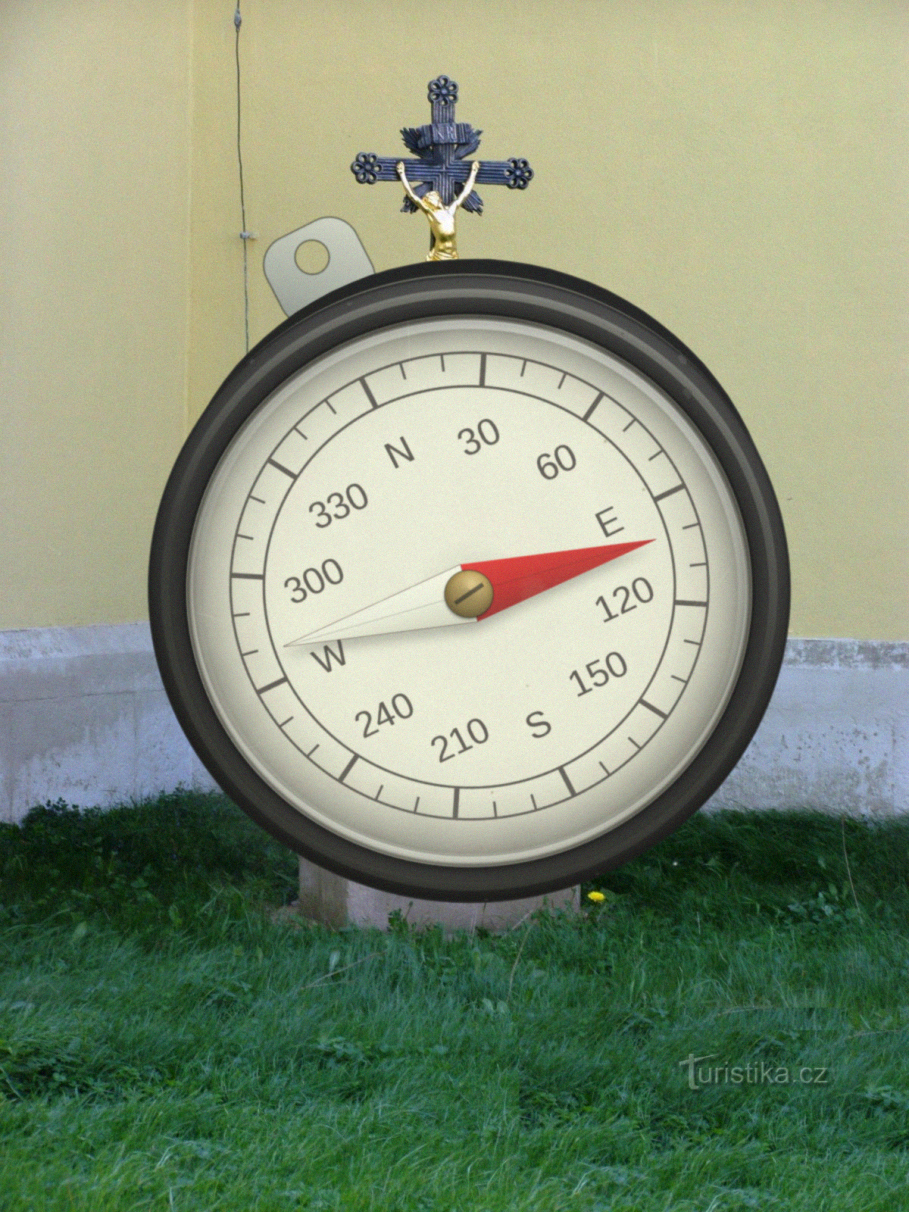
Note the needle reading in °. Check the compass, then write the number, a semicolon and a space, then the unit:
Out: 100; °
